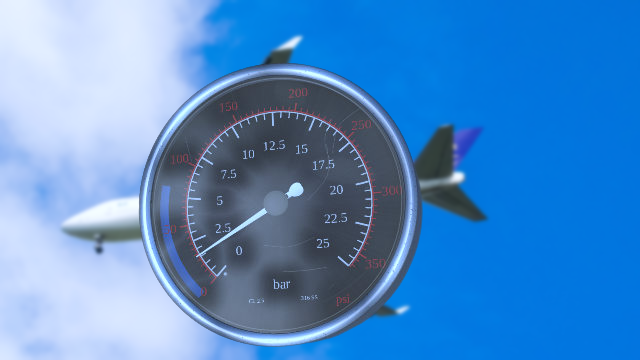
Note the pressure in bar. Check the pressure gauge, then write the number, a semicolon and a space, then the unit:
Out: 1.5; bar
